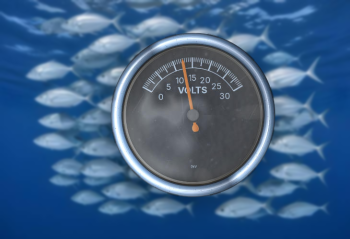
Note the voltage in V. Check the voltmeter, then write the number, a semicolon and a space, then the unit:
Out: 12.5; V
